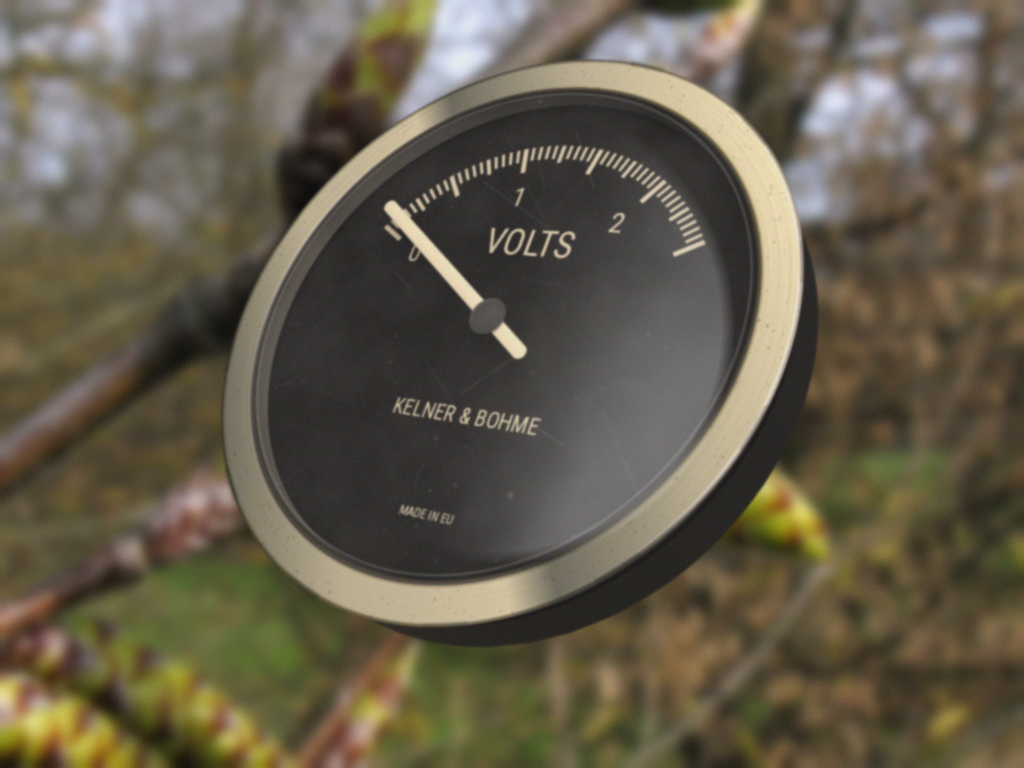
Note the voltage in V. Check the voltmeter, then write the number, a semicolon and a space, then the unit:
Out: 0.1; V
